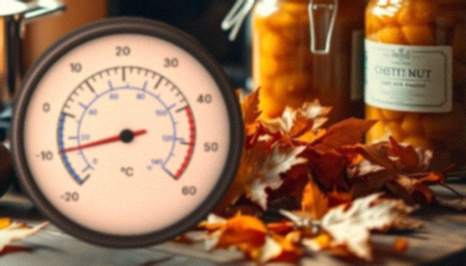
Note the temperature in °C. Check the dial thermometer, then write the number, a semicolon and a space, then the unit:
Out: -10; °C
